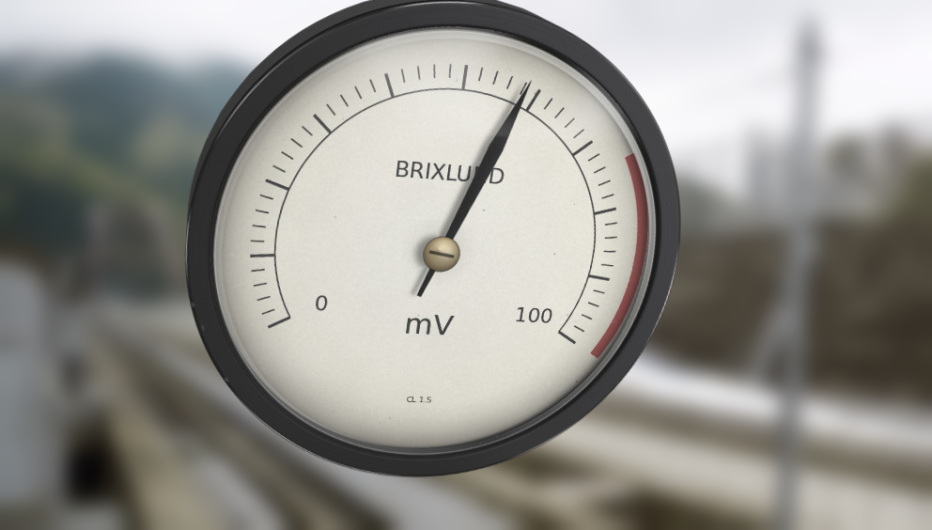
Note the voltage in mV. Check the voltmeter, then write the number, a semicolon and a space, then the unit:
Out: 58; mV
